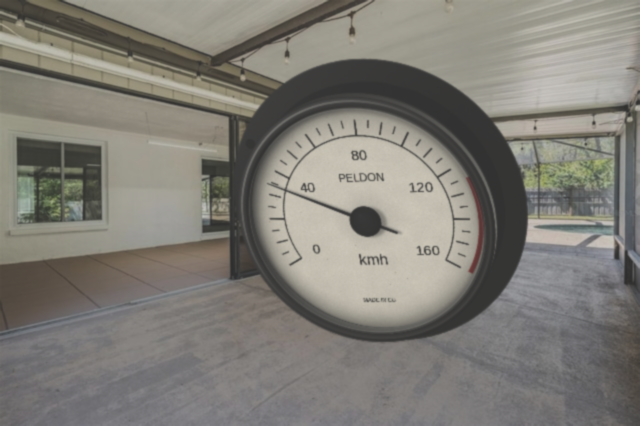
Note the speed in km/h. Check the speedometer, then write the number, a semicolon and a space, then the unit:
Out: 35; km/h
